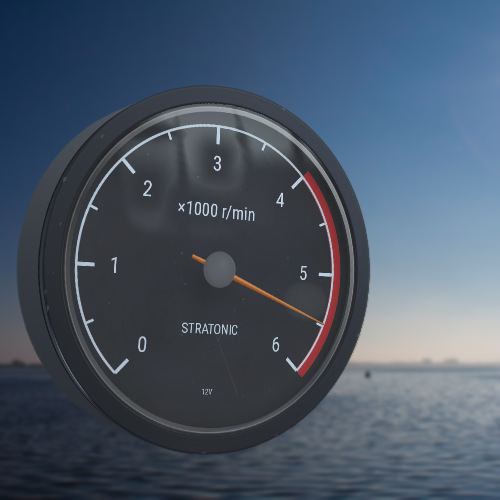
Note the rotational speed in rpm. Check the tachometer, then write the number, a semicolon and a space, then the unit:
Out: 5500; rpm
